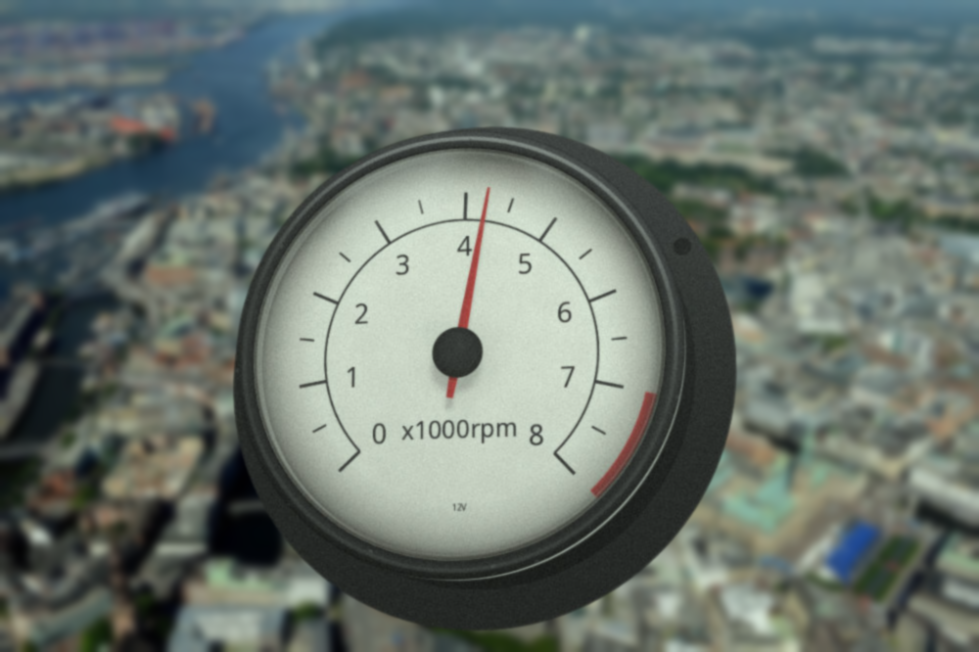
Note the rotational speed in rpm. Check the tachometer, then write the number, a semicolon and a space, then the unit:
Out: 4250; rpm
